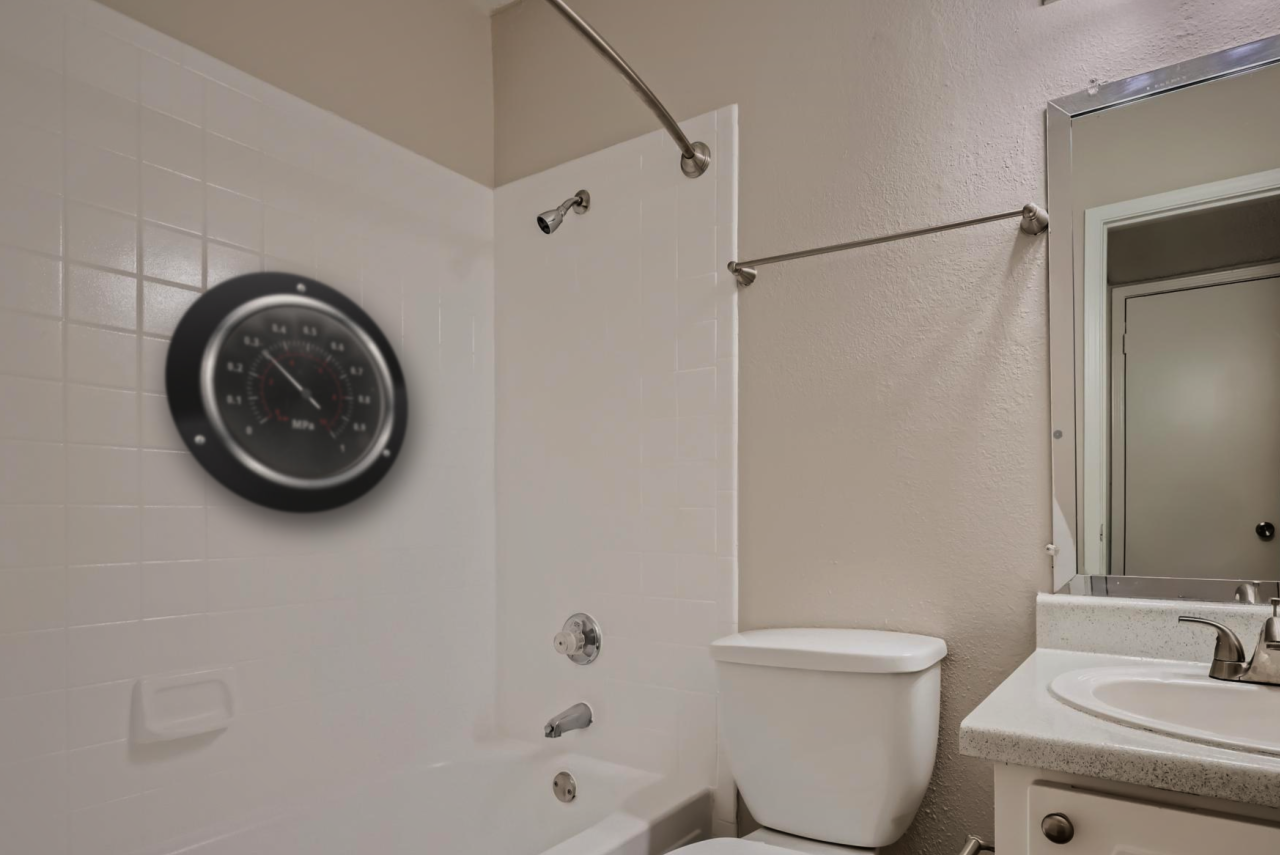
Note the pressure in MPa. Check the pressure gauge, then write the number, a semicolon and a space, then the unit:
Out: 0.3; MPa
